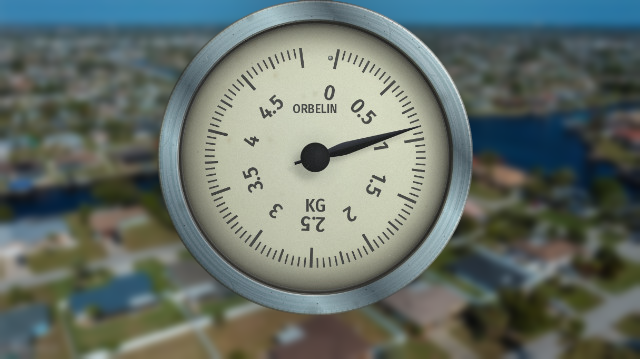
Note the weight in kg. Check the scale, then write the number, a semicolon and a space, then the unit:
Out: 0.9; kg
